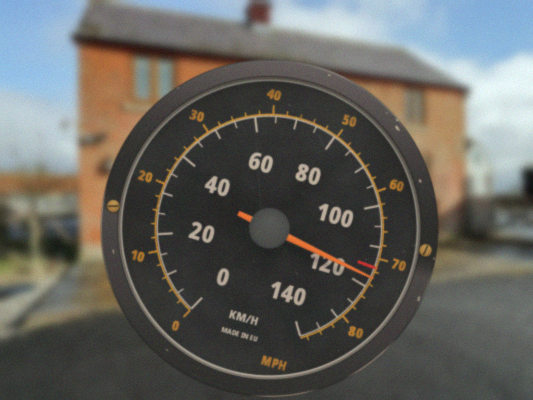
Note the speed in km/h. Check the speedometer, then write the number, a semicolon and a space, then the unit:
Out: 117.5; km/h
